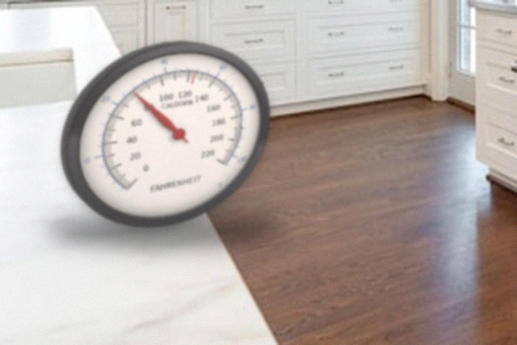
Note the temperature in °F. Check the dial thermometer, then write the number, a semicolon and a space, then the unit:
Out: 80; °F
